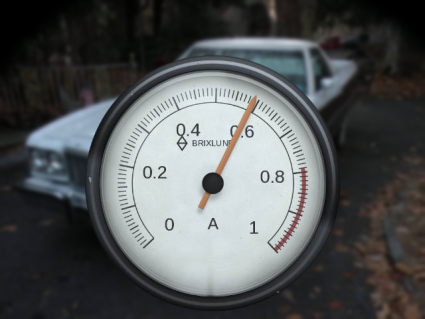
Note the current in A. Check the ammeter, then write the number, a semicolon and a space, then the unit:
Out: 0.59; A
